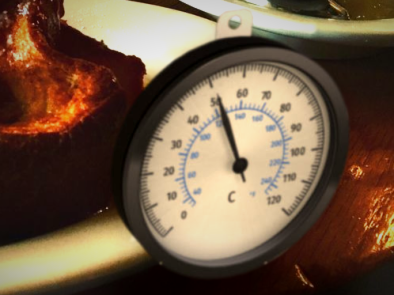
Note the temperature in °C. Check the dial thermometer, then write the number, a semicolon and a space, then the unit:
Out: 50; °C
